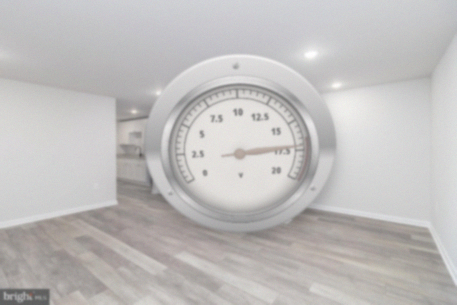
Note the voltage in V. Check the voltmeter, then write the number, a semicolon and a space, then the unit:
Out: 17; V
